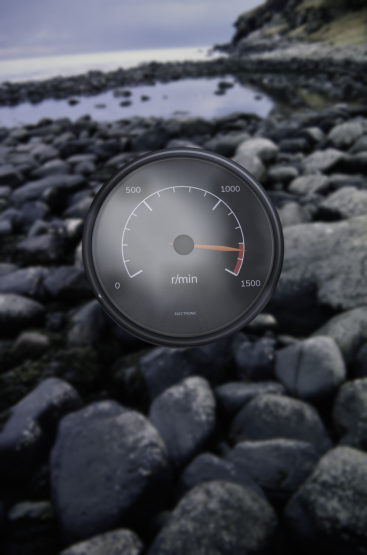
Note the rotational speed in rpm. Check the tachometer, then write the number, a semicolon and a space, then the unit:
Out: 1350; rpm
